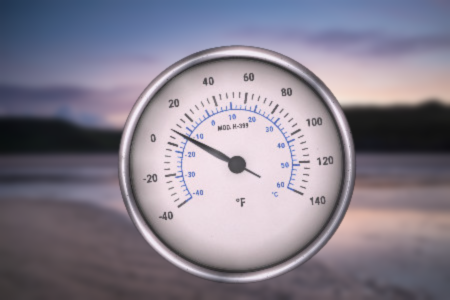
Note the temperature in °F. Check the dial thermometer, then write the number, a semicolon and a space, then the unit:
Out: 8; °F
